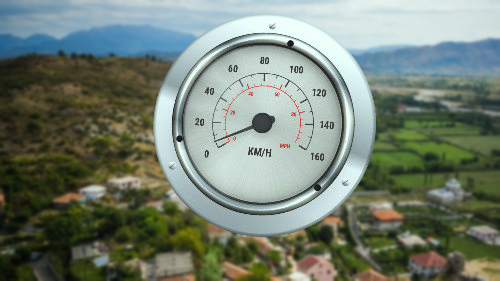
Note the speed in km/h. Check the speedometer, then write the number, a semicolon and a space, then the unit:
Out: 5; km/h
